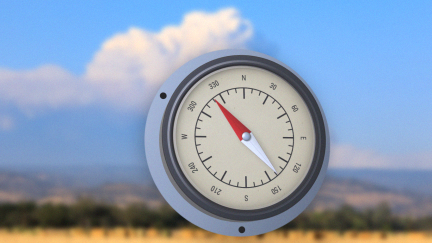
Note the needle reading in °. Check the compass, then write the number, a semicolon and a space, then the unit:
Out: 320; °
